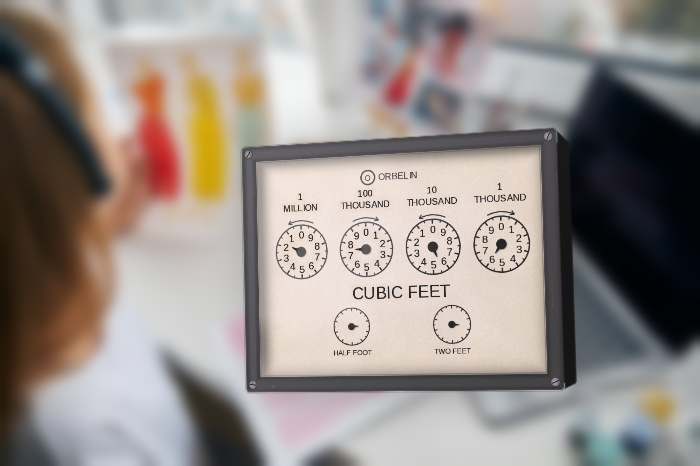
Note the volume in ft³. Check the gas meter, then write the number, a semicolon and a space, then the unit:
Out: 175600; ft³
